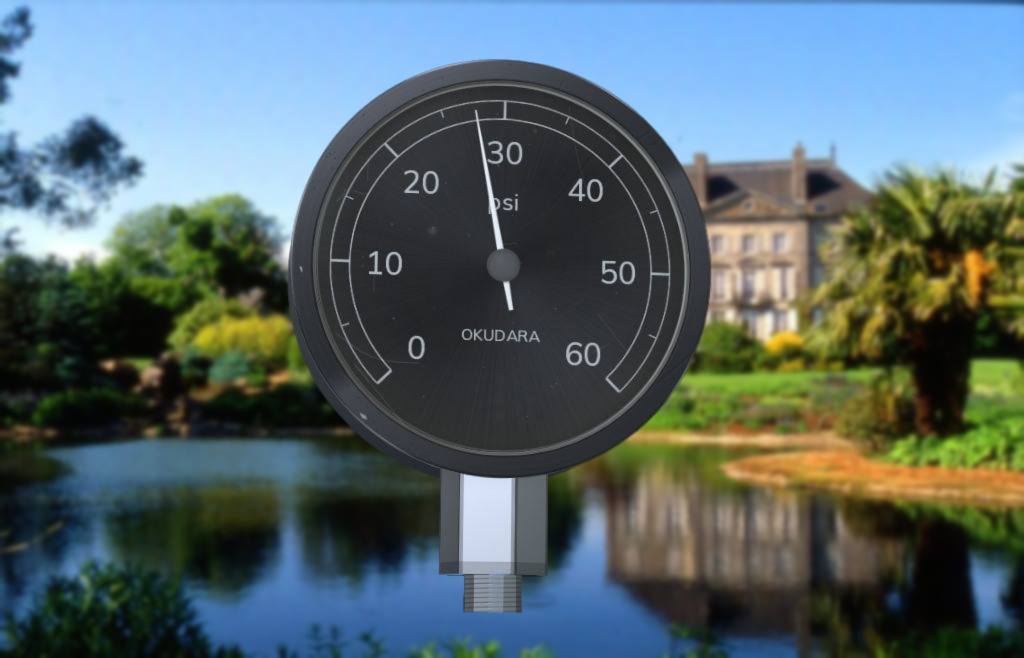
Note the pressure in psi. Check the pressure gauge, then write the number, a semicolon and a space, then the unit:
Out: 27.5; psi
